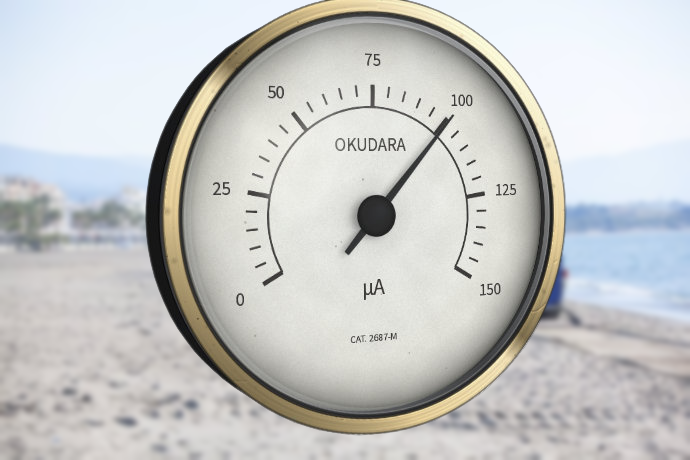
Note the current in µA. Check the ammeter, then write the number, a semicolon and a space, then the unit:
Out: 100; µA
